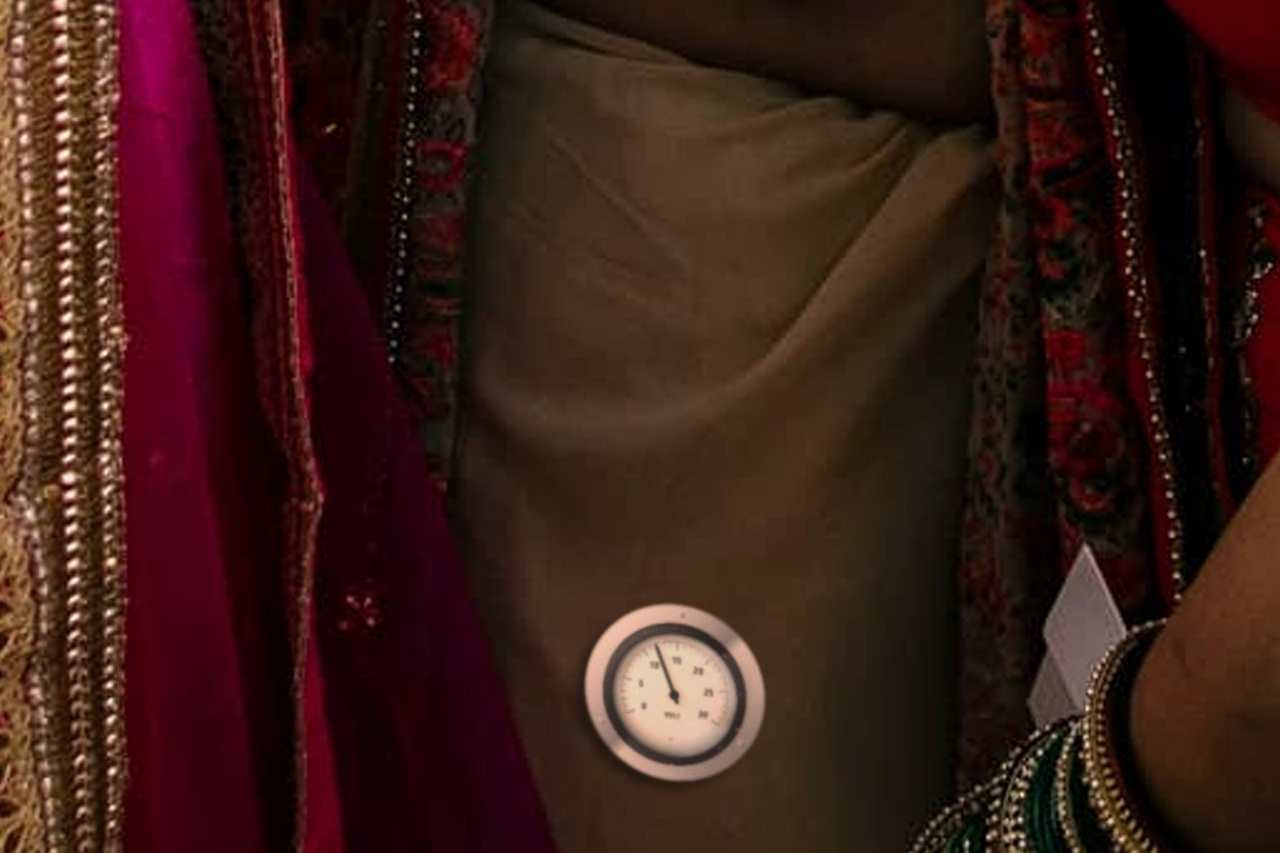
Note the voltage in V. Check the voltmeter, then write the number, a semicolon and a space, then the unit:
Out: 12; V
